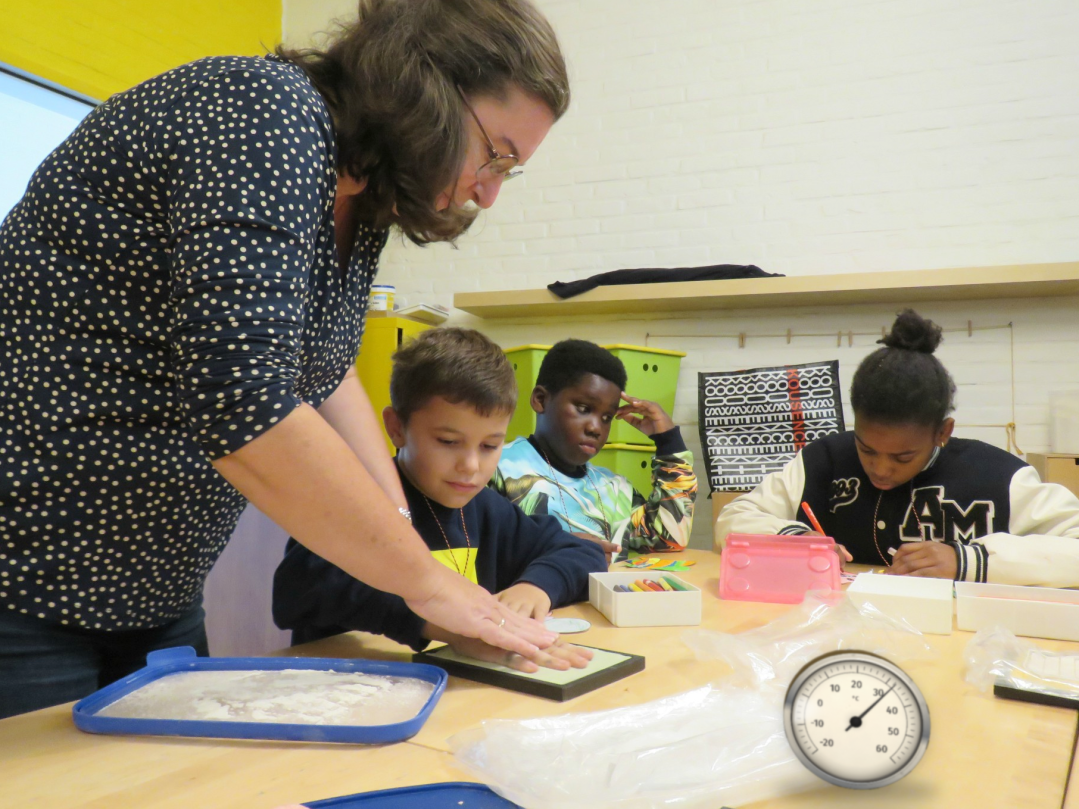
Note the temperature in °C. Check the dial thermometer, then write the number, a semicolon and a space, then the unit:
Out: 32; °C
